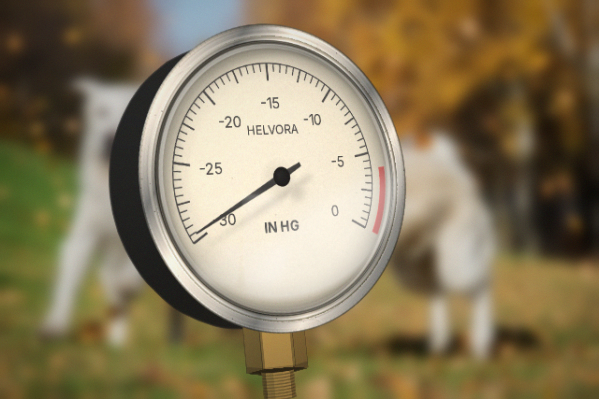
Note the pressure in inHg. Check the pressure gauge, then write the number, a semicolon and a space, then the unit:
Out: -29.5; inHg
